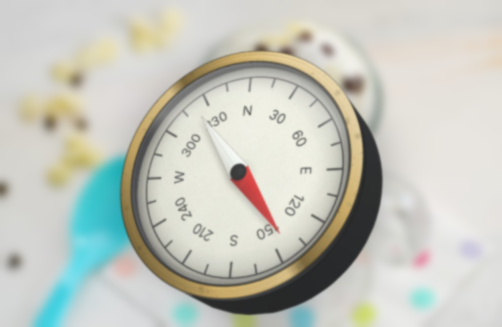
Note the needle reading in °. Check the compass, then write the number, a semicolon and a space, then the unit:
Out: 142.5; °
